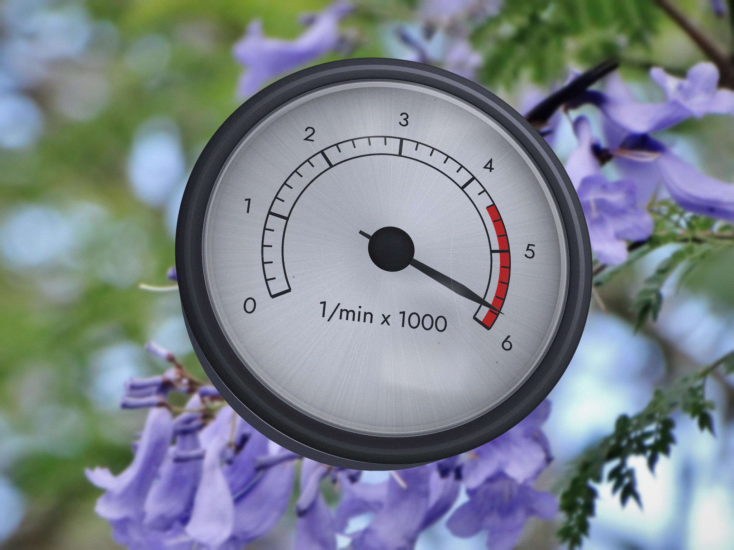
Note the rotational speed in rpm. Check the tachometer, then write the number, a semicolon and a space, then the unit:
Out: 5800; rpm
